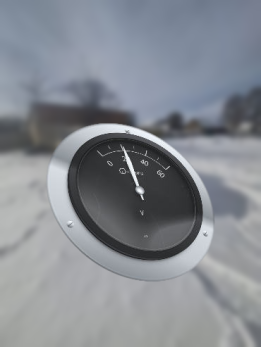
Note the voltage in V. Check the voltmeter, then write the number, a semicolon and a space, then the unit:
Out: 20; V
